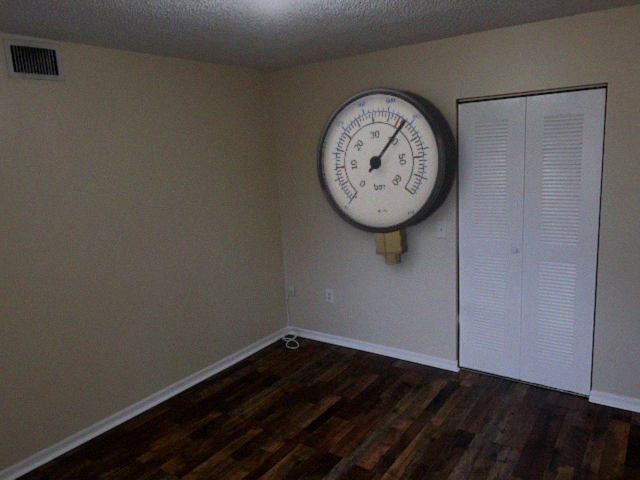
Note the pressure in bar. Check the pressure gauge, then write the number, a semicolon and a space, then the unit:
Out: 40; bar
